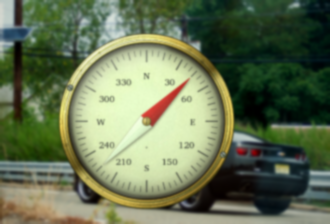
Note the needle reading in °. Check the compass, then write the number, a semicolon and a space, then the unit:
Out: 45; °
